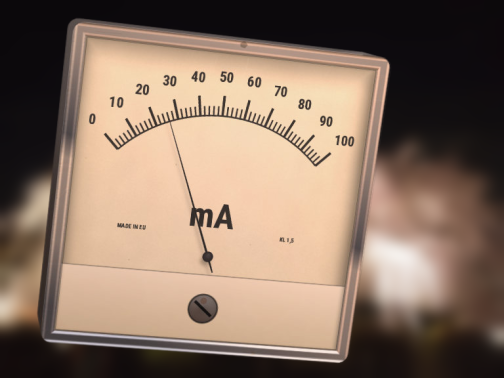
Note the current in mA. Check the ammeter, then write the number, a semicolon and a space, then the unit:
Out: 26; mA
